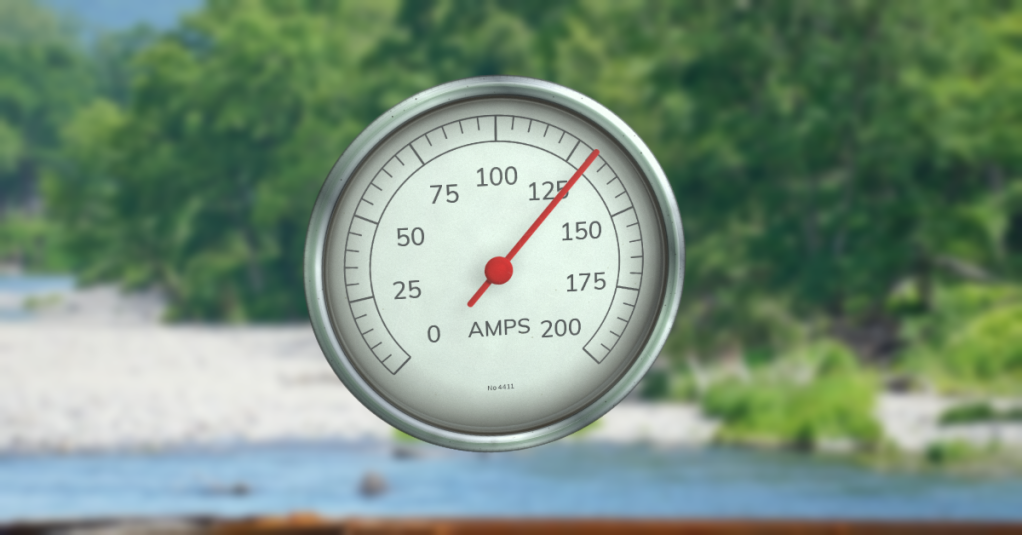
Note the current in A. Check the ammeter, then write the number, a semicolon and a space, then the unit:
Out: 130; A
